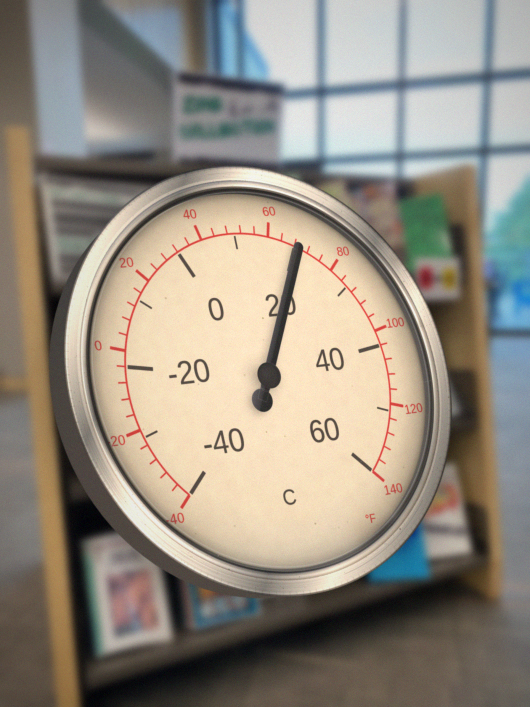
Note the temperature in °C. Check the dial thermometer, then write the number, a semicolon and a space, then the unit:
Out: 20; °C
